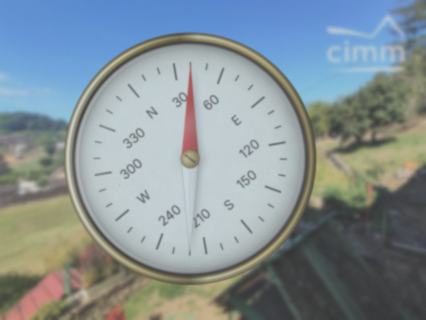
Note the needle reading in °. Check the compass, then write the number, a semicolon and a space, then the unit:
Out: 40; °
